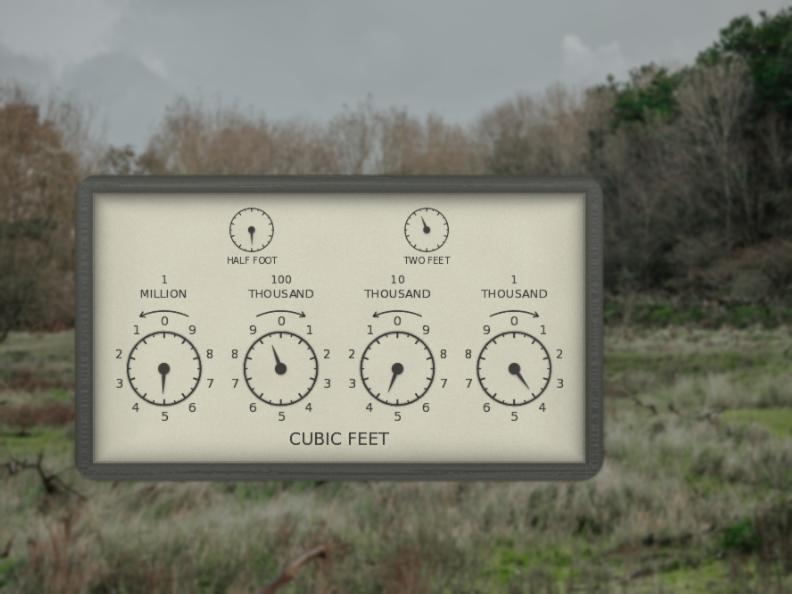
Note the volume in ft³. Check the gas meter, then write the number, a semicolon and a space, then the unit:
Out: 494400; ft³
